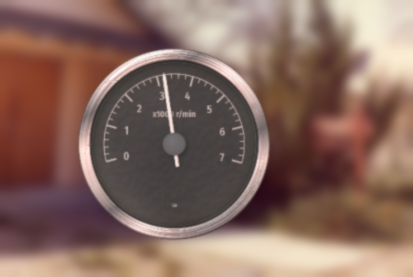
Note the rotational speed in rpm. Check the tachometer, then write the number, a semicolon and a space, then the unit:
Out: 3200; rpm
